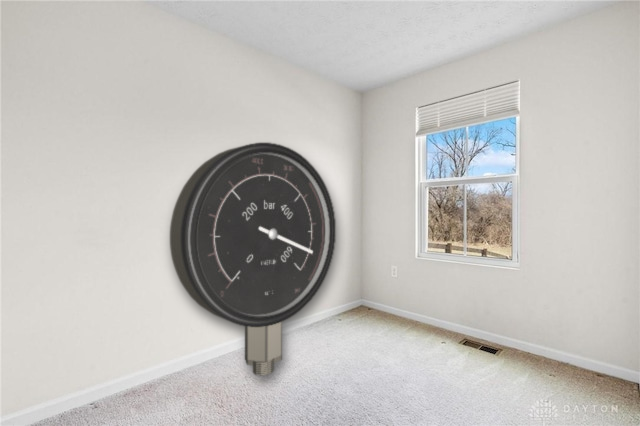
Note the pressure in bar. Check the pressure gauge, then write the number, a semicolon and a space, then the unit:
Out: 550; bar
